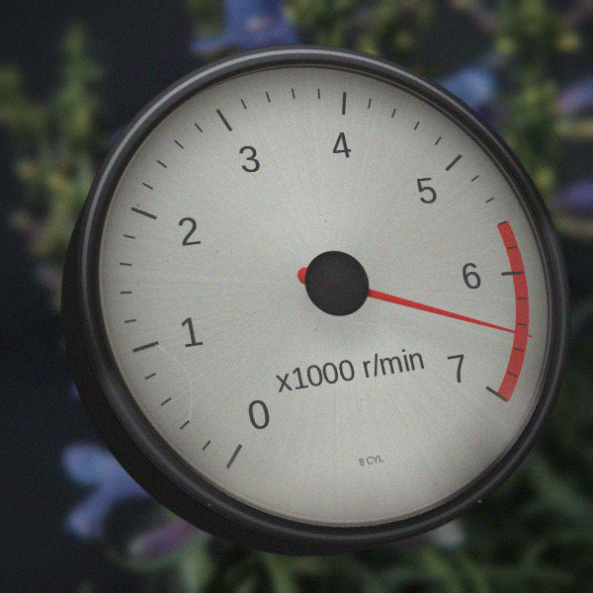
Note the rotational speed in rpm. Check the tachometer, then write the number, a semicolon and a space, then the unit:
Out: 6500; rpm
